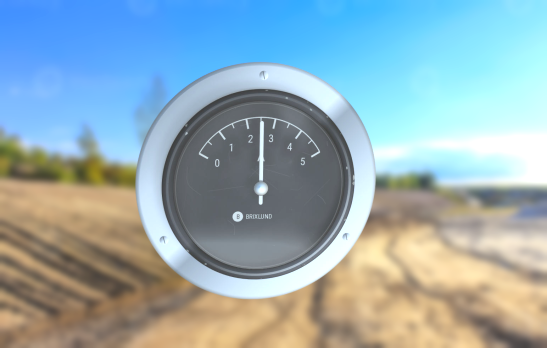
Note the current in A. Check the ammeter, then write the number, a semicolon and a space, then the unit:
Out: 2.5; A
